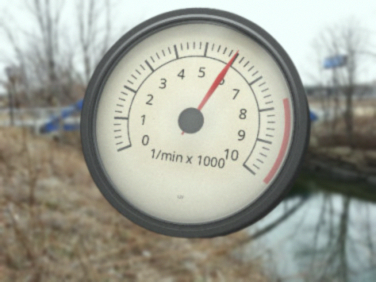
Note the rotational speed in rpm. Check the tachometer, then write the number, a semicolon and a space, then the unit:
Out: 6000; rpm
